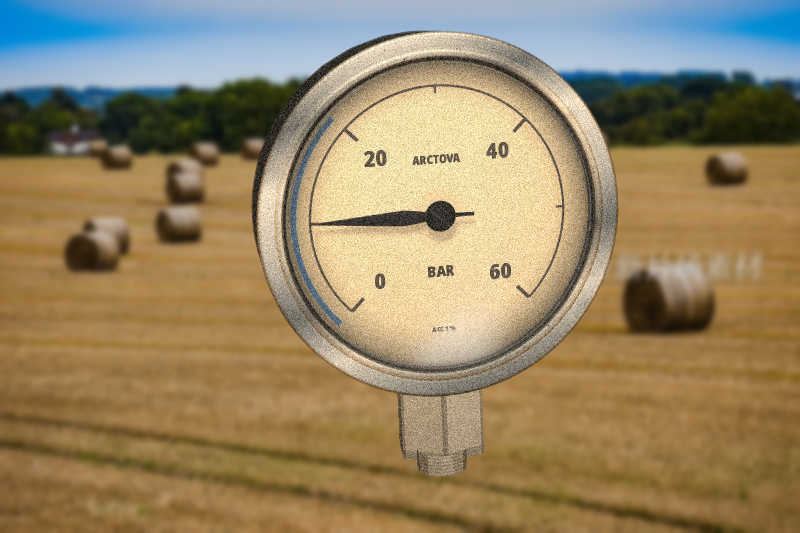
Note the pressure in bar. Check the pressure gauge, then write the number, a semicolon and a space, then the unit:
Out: 10; bar
